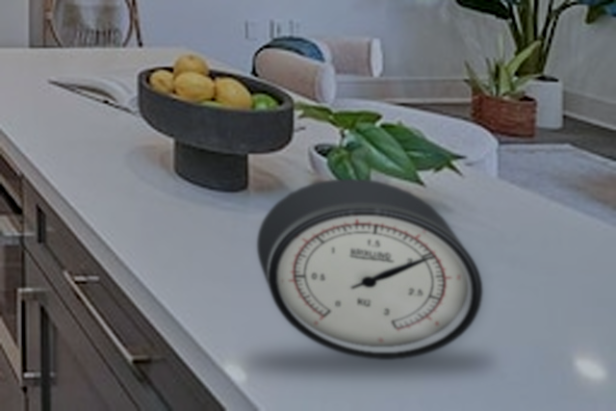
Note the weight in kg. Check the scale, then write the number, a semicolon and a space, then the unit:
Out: 2; kg
